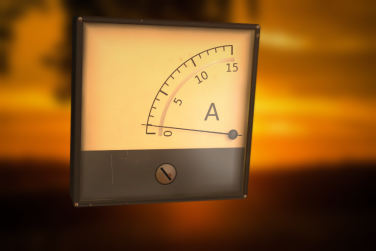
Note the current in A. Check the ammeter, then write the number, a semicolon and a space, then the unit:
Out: 1; A
